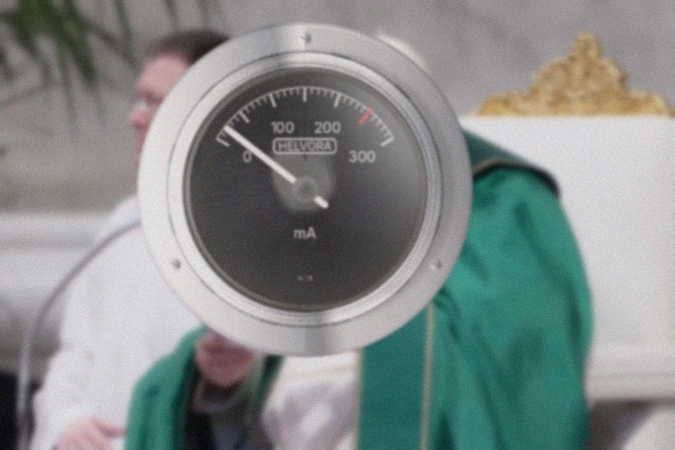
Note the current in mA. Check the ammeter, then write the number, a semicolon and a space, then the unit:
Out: 20; mA
